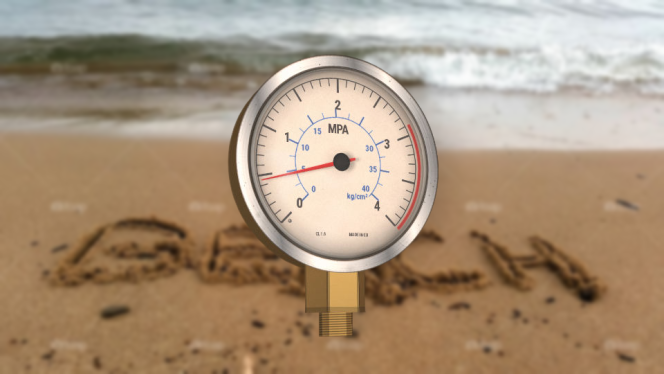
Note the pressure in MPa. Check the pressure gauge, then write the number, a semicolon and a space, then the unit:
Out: 0.45; MPa
